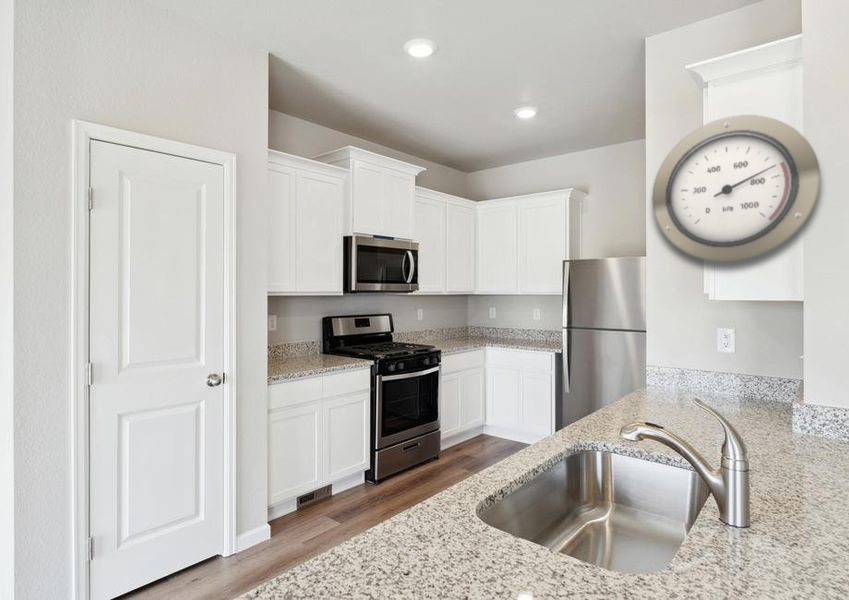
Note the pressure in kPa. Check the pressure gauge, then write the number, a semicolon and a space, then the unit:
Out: 750; kPa
